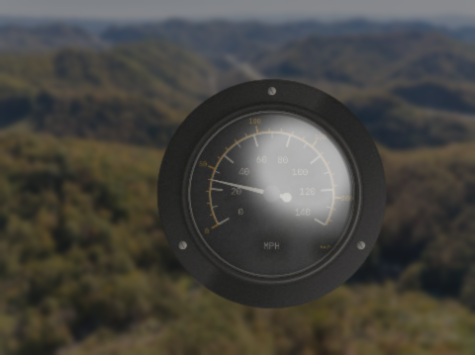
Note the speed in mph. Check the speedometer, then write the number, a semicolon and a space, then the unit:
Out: 25; mph
